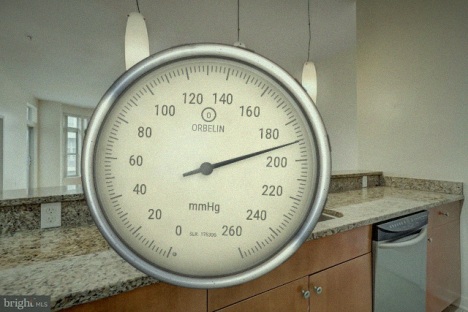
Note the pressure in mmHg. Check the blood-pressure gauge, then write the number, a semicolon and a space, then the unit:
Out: 190; mmHg
